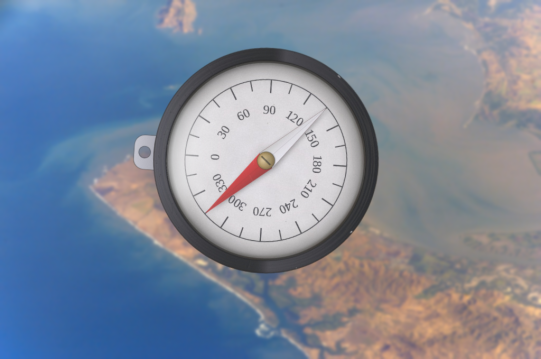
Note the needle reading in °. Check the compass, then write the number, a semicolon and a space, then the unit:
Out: 315; °
